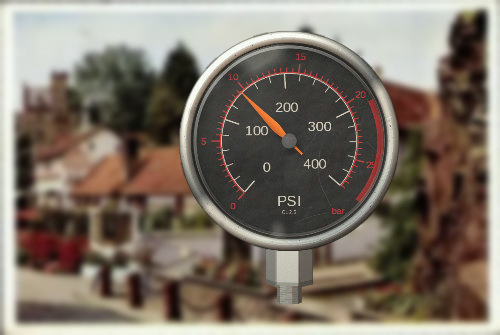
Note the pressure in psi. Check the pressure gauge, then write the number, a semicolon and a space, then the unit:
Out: 140; psi
